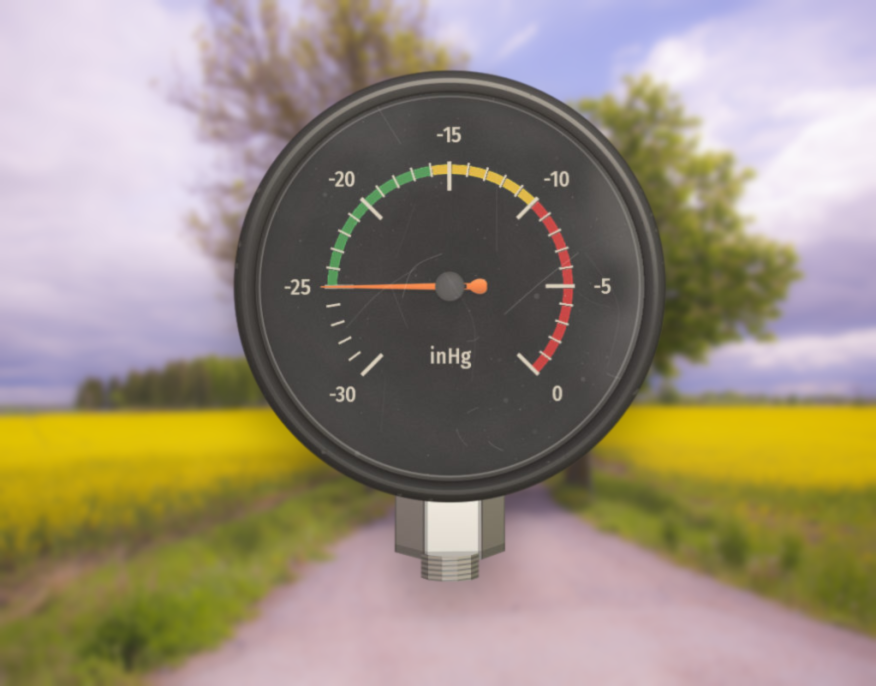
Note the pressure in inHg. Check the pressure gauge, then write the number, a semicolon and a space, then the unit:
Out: -25; inHg
